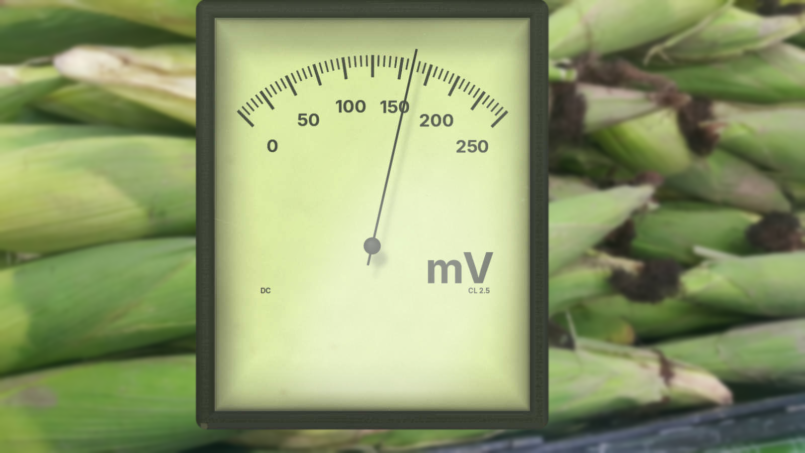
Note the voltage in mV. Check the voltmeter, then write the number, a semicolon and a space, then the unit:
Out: 160; mV
